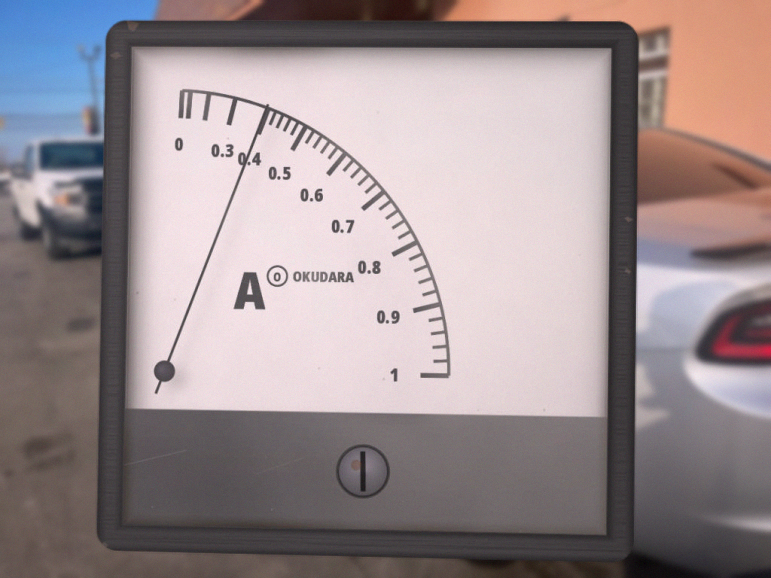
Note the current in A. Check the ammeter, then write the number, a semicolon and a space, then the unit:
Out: 0.4; A
